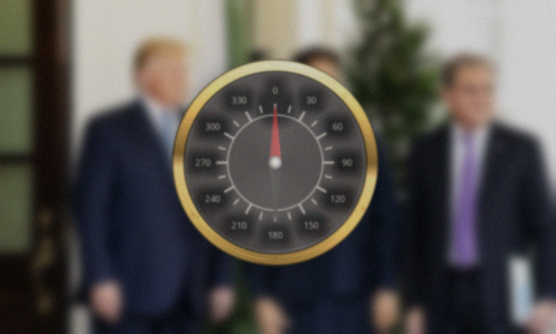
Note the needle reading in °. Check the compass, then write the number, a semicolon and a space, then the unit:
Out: 0; °
